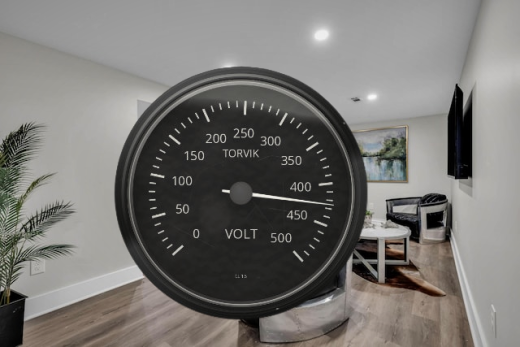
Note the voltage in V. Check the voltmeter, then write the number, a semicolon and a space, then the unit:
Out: 425; V
